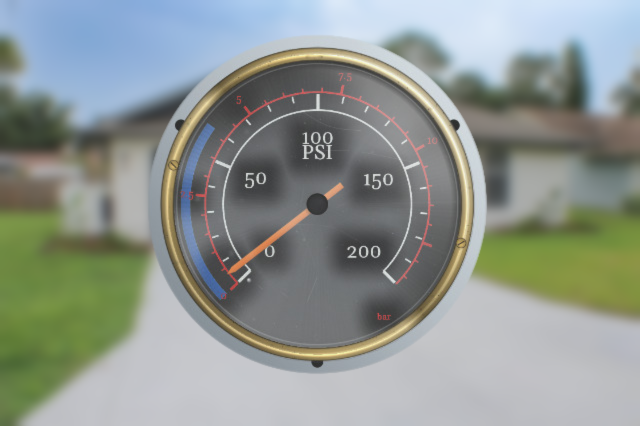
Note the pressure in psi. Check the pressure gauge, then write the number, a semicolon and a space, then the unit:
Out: 5; psi
